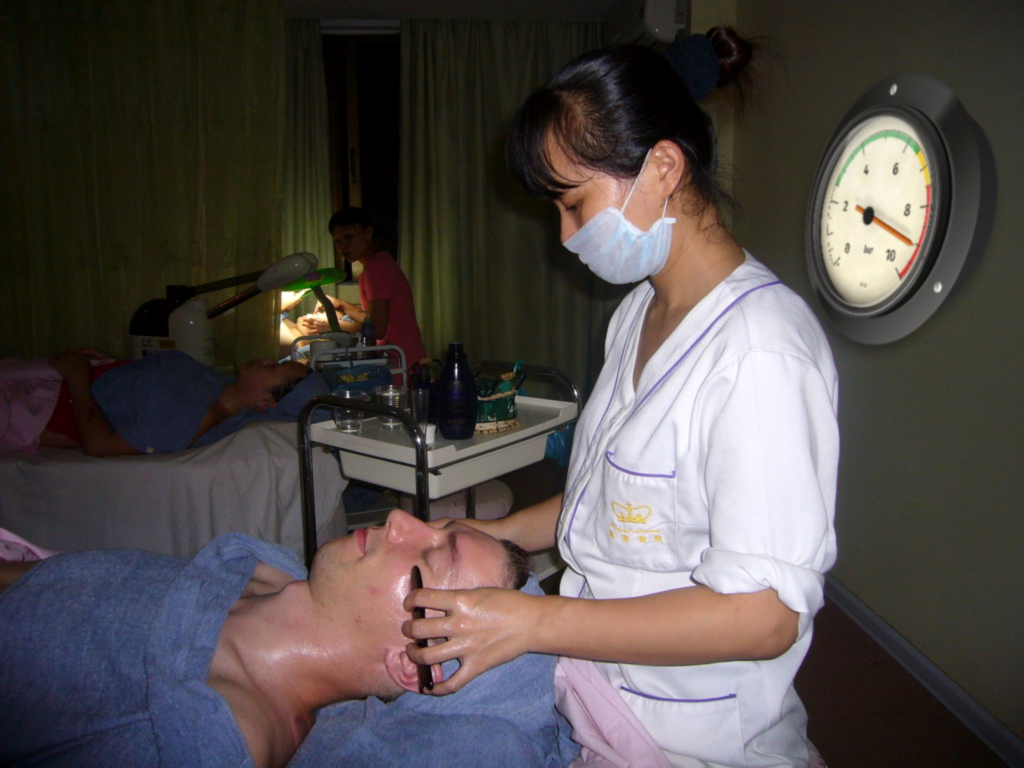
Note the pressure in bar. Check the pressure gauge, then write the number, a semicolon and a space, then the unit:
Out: 9; bar
